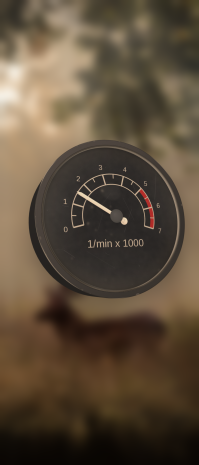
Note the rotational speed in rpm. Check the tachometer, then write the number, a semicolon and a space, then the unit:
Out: 1500; rpm
